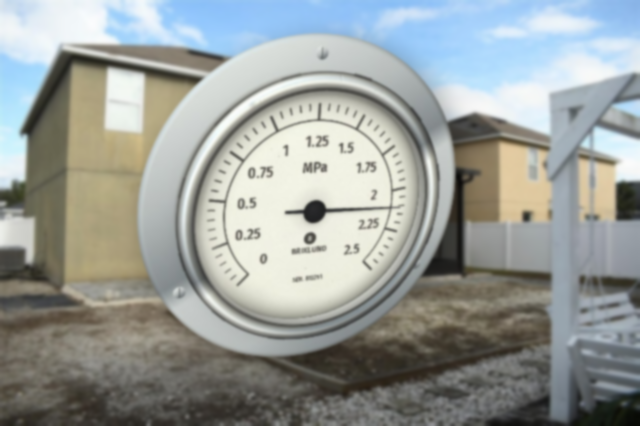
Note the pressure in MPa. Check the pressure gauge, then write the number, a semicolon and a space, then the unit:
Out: 2.1; MPa
